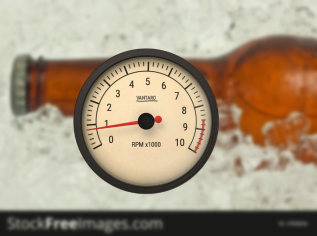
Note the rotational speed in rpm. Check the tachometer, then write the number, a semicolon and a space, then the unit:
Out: 800; rpm
